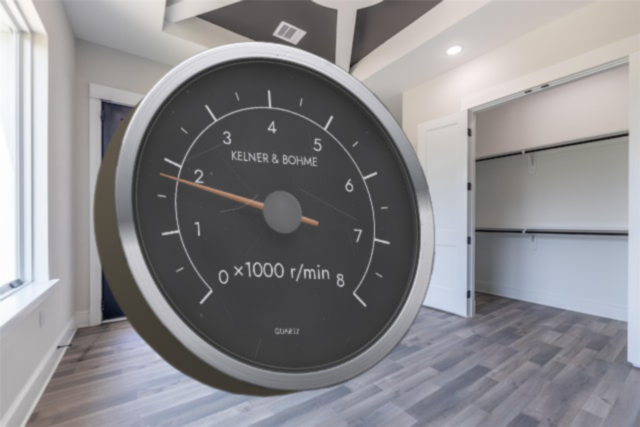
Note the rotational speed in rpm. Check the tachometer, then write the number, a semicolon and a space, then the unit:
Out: 1750; rpm
